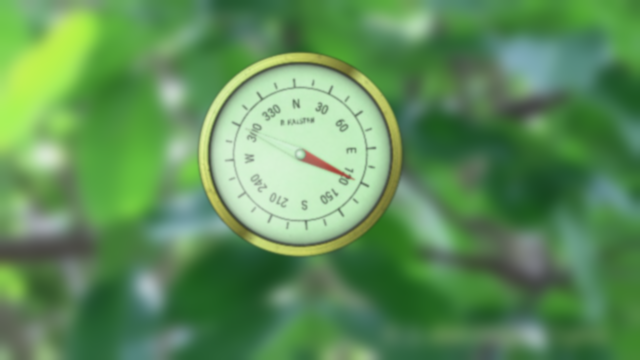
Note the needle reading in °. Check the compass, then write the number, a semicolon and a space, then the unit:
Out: 120; °
